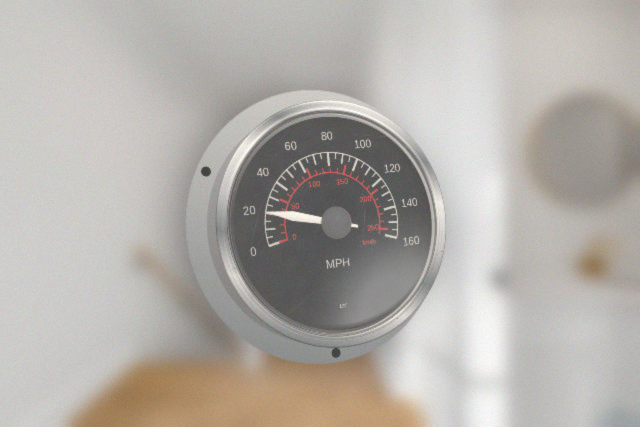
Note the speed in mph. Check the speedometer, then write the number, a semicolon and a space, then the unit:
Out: 20; mph
